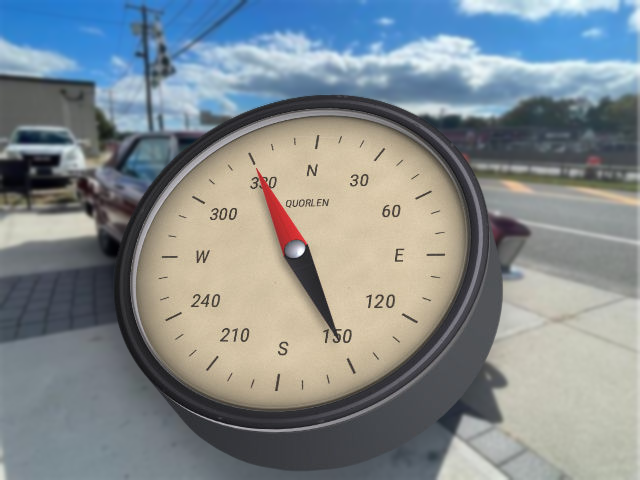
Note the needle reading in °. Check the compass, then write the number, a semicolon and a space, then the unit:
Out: 330; °
